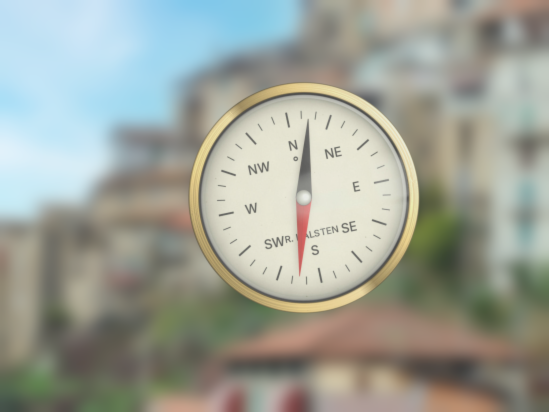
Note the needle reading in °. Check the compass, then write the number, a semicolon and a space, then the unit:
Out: 195; °
